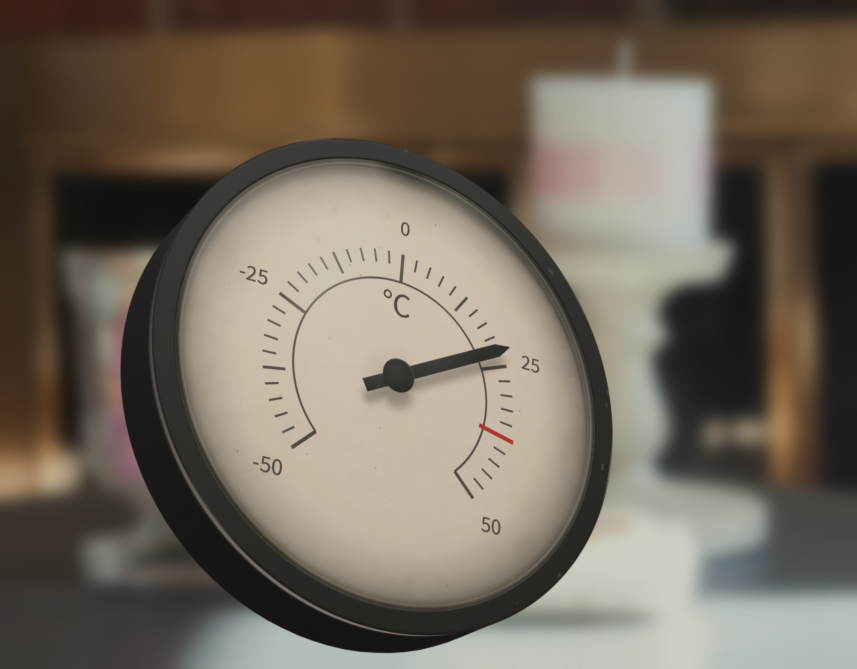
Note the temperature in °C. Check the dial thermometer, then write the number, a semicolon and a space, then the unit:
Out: 22.5; °C
